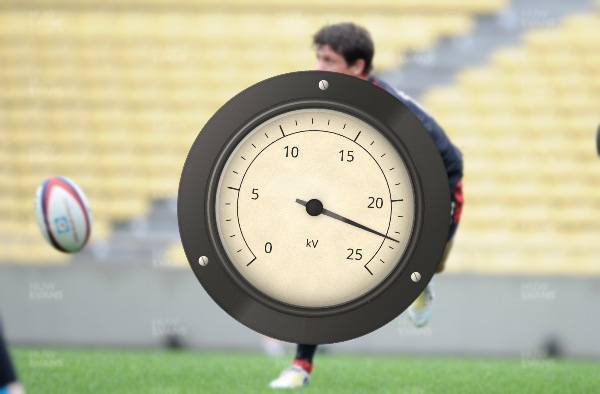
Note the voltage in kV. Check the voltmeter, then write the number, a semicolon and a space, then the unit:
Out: 22.5; kV
